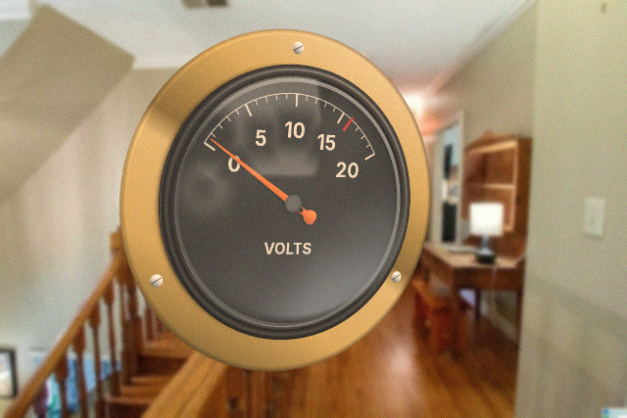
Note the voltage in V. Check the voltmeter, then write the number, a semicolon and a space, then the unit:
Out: 0.5; V
